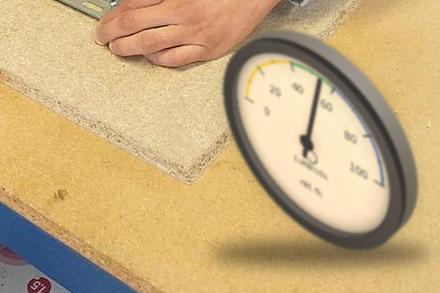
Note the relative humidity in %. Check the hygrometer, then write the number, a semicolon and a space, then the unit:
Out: 55; %
